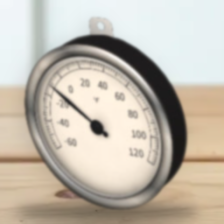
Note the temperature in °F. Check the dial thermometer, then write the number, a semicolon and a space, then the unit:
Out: -10; °F
